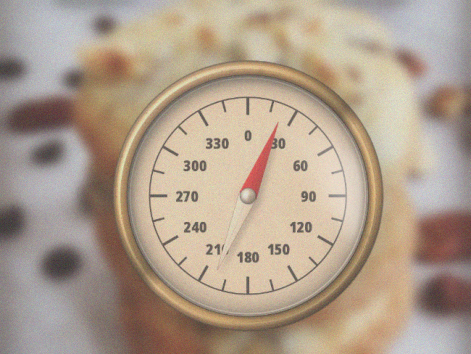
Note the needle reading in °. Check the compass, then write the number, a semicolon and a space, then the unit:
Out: 22.5; °
